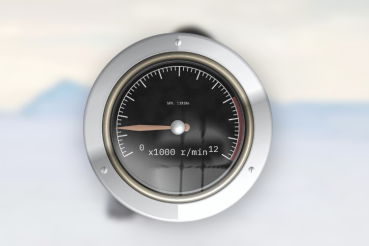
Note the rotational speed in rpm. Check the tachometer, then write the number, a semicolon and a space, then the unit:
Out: 1400; rpm
